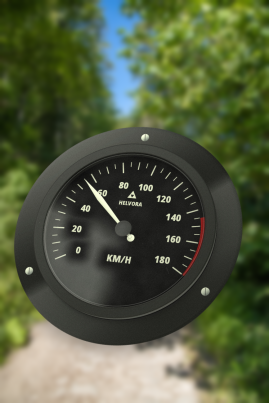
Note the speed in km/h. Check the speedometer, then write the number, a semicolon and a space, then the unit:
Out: 55; km/h
